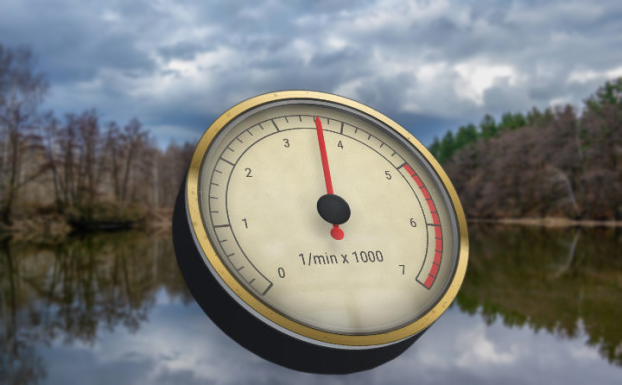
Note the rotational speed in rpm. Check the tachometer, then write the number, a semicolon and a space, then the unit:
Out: 3600; rpm
